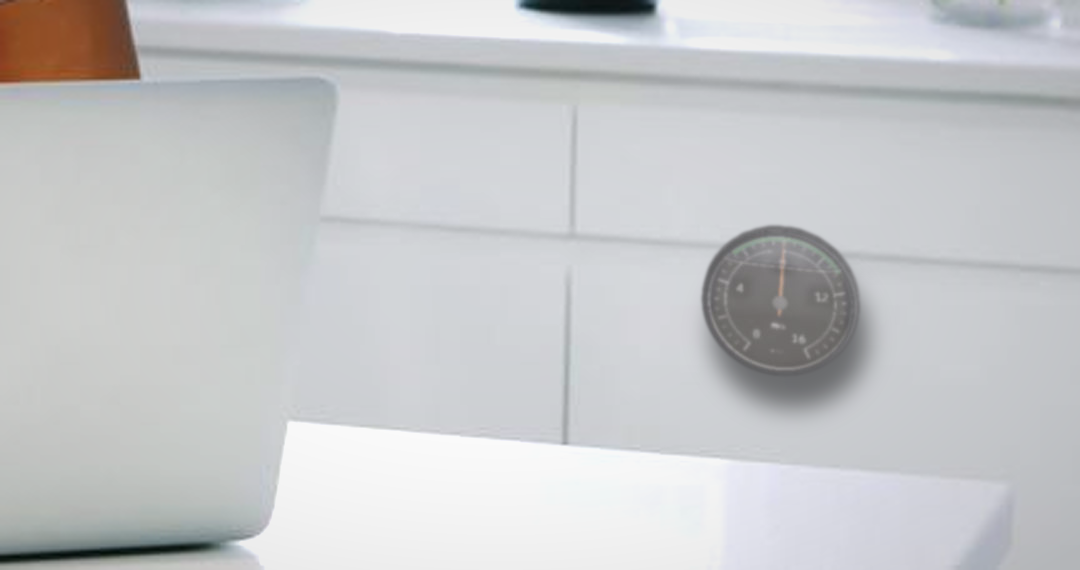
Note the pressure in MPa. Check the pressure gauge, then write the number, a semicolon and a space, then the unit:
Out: 8; MPa
